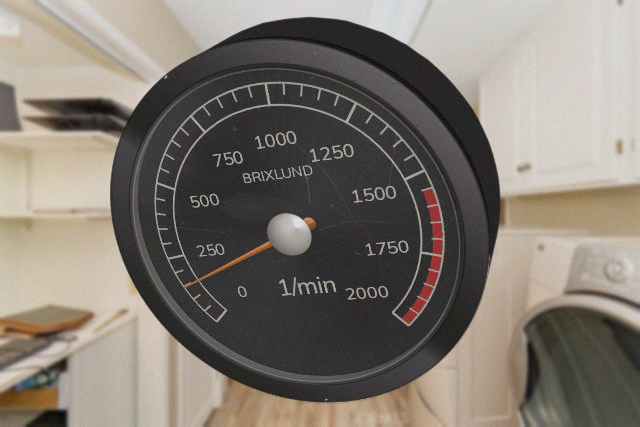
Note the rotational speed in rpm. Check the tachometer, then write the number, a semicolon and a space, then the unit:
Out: 150; rpm
